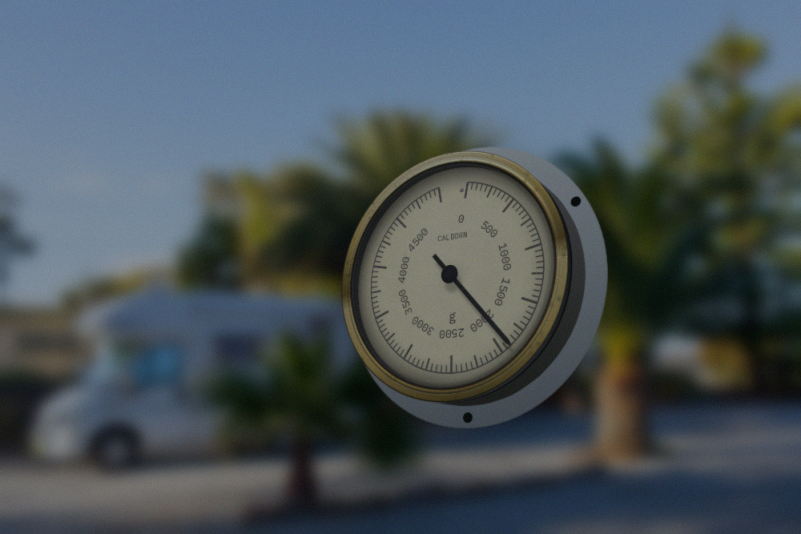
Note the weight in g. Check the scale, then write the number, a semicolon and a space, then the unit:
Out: 1900; g
